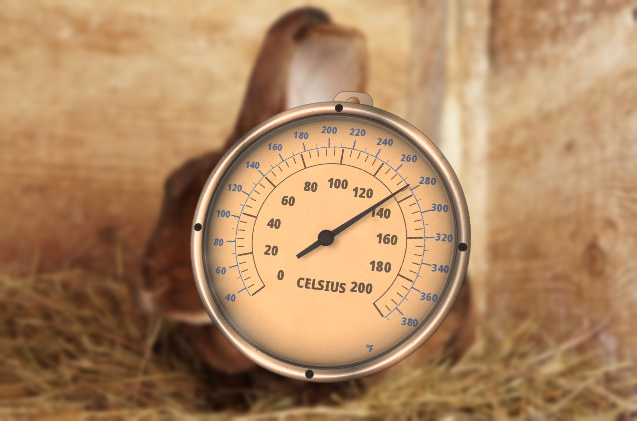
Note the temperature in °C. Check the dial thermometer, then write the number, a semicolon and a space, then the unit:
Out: 136; °C
